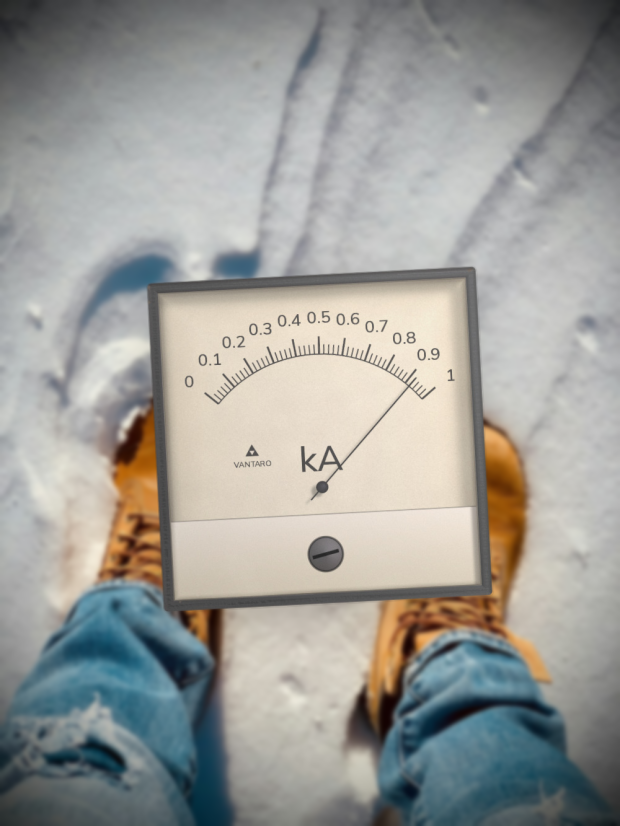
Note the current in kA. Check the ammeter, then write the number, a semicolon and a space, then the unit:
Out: 0.92; kA
